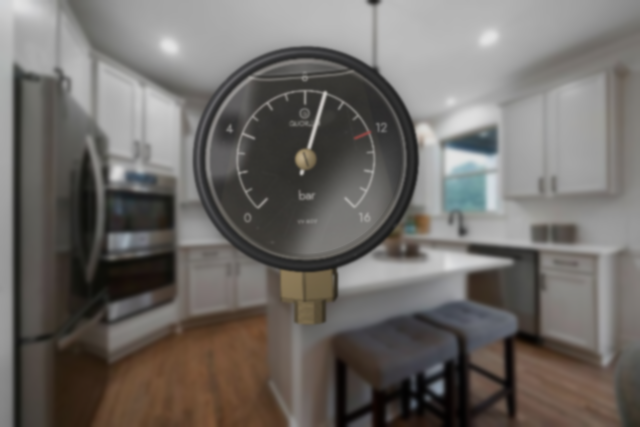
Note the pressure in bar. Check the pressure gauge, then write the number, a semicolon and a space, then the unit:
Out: 9; bar
